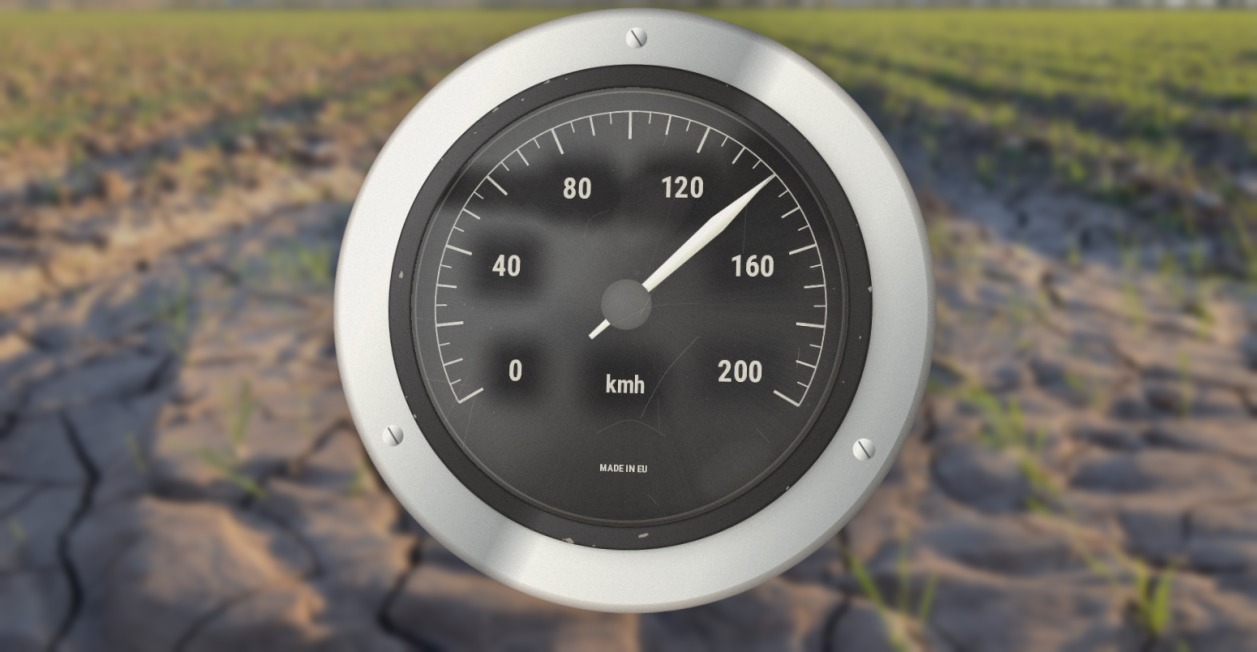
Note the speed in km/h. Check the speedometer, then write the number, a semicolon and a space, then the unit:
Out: 140; km/h
